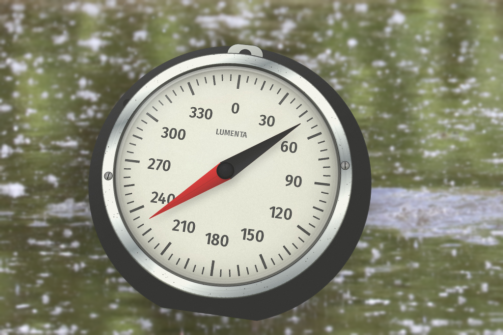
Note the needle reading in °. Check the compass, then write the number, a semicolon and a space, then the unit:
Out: 230; °
